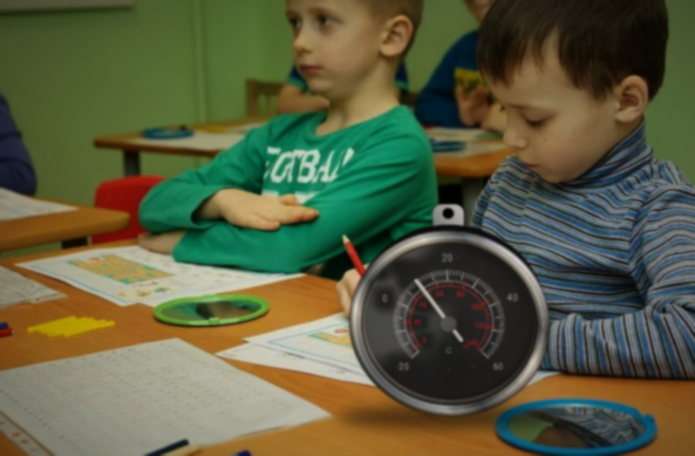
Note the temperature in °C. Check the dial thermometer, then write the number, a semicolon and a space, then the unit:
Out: 10; °C
